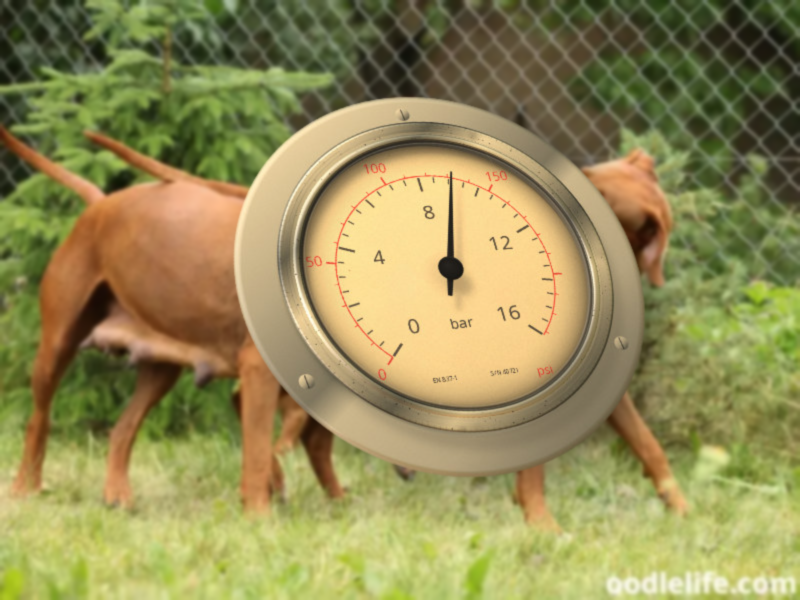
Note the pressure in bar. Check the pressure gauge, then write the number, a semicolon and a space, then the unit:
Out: 9; bar
